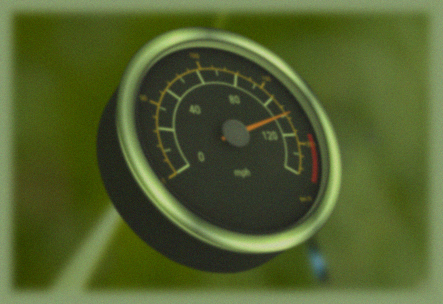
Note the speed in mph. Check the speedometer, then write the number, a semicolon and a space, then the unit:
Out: 110; mph
